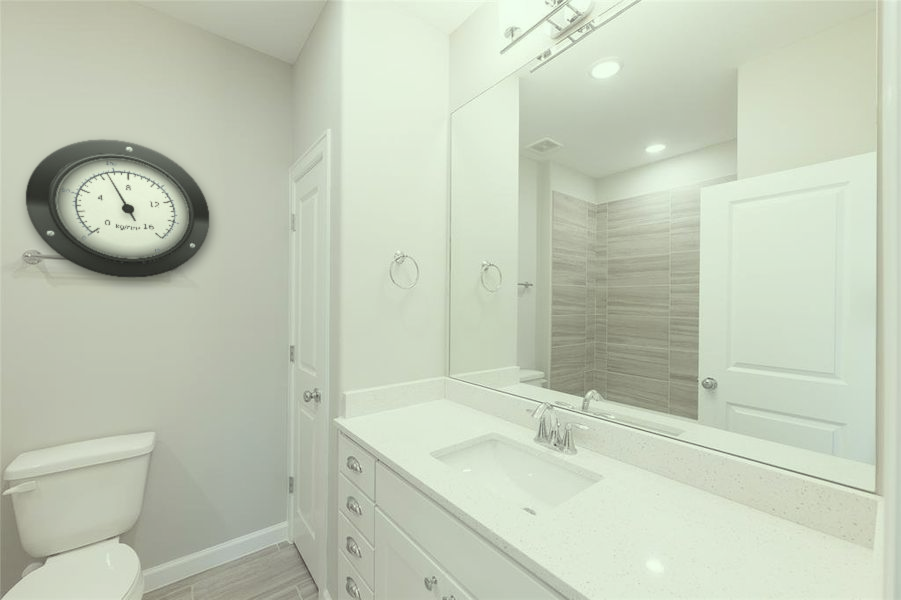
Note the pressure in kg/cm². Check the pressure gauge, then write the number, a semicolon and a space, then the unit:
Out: 6.5; kg/cm²
